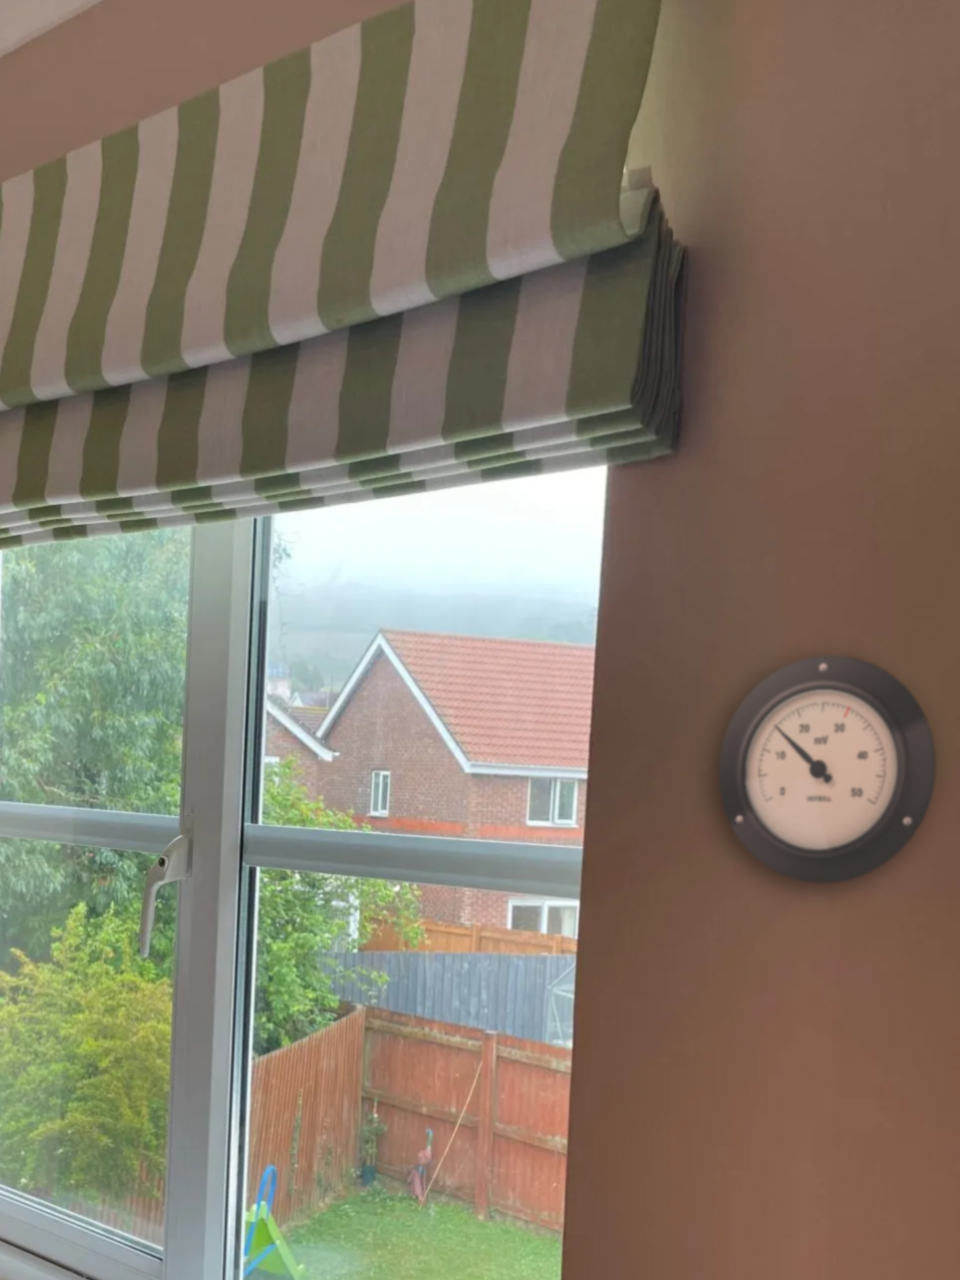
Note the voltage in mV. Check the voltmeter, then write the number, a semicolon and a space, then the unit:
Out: 15; mV
